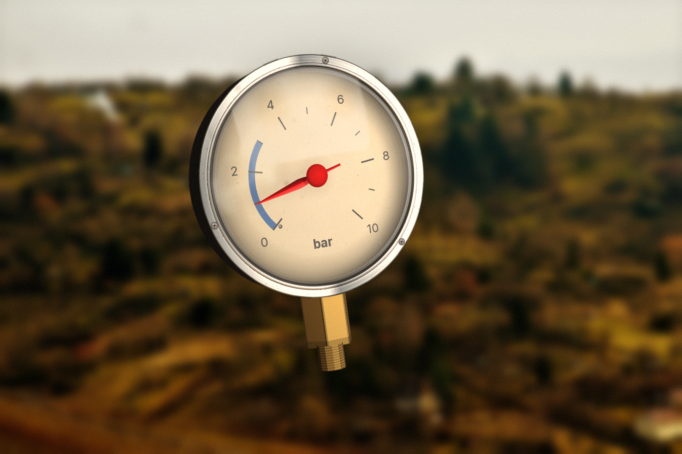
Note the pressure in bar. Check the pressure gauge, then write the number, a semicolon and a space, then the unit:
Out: 1; bar
